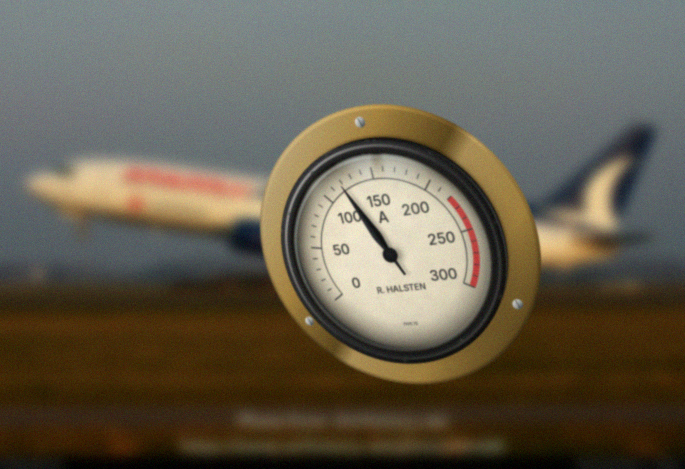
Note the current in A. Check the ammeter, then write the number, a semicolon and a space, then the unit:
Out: 120; A
